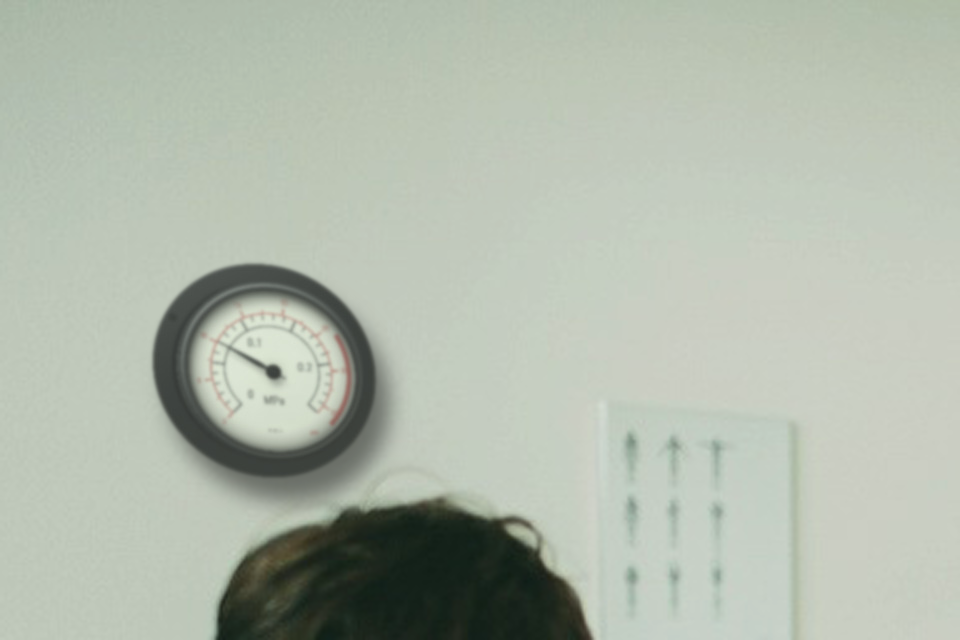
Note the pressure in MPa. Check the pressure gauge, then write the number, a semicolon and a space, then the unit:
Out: 0.07; MPa
